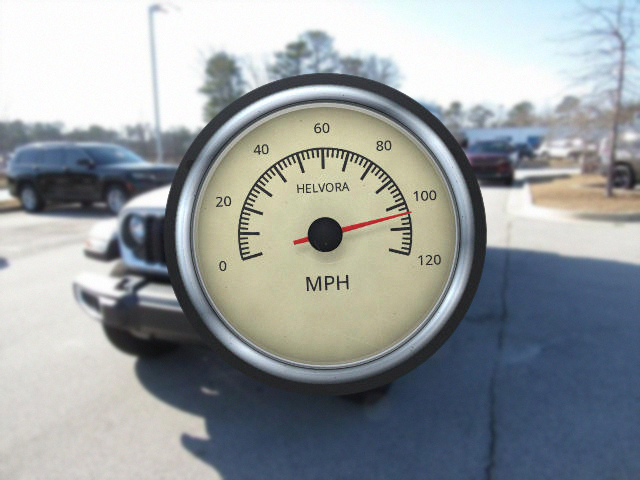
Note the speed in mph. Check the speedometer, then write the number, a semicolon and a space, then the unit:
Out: 104; mph
